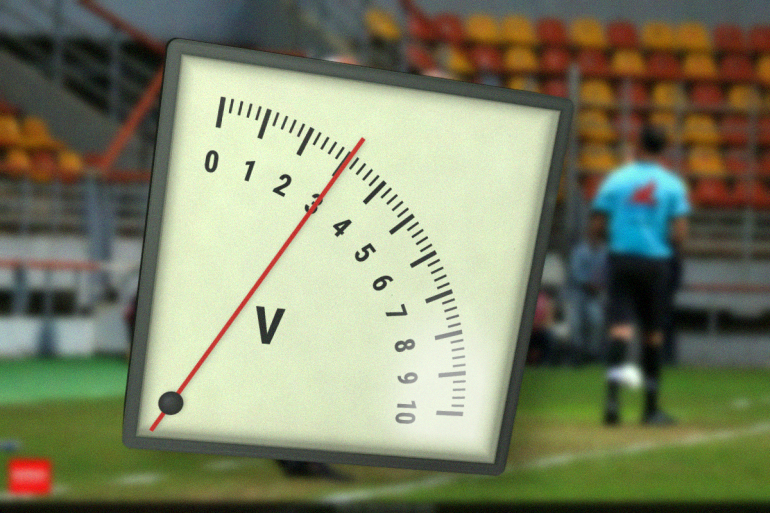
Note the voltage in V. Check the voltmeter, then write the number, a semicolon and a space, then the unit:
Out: 3; V
